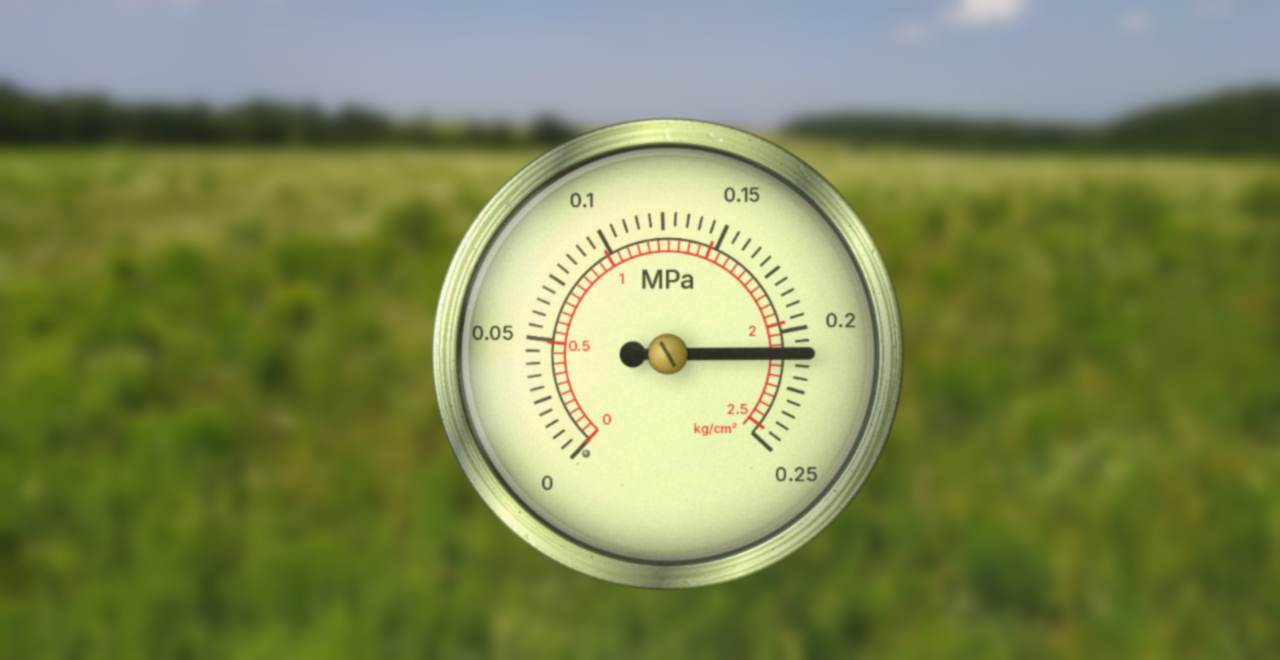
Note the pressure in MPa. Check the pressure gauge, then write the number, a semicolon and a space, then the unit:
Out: 0.21; MPa
